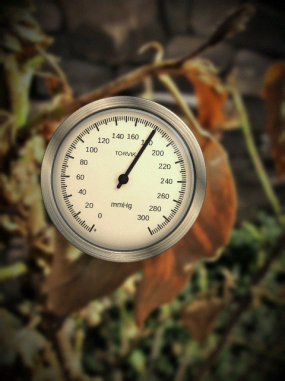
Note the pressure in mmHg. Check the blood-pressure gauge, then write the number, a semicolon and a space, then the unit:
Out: 180; mmHg
